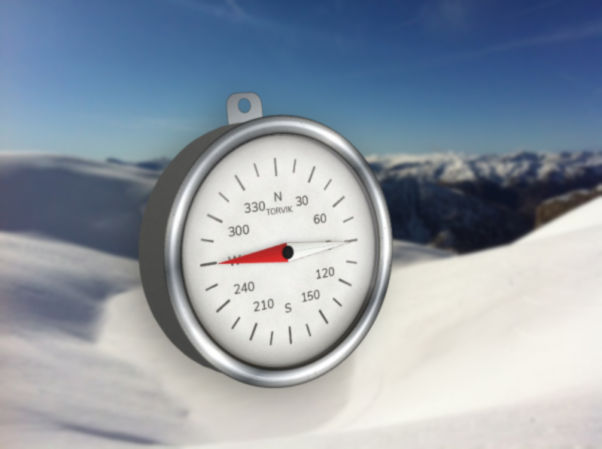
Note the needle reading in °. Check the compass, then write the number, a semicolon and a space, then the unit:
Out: 270; °
